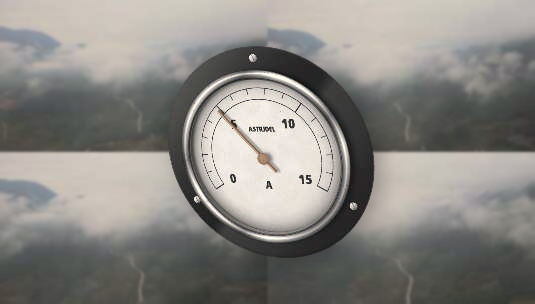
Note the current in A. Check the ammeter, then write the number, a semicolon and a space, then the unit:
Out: 5; A
